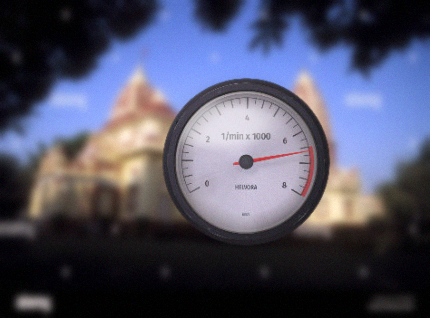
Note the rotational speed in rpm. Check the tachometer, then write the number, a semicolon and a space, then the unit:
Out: 6625; rpm
